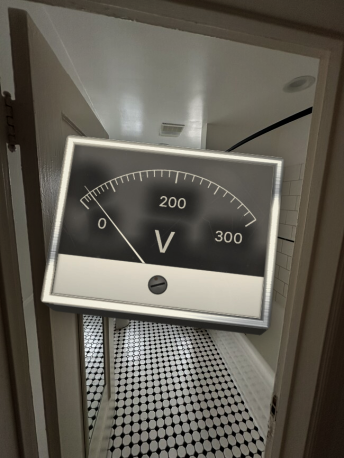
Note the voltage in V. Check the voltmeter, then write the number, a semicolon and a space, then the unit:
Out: 50; V
